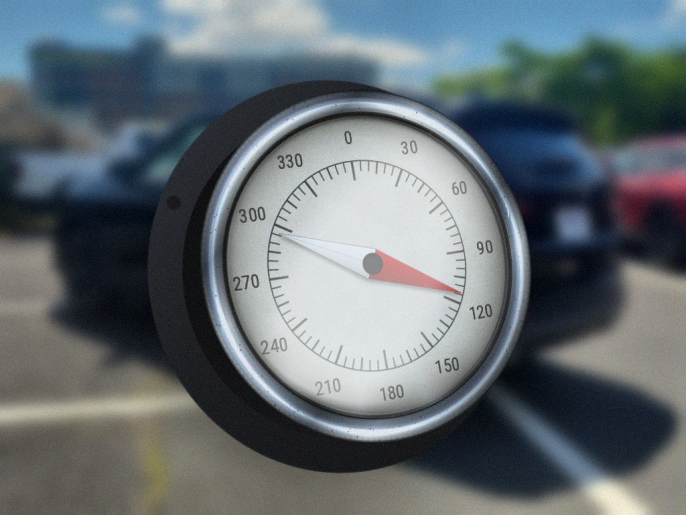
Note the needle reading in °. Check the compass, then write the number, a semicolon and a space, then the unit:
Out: 115; °
